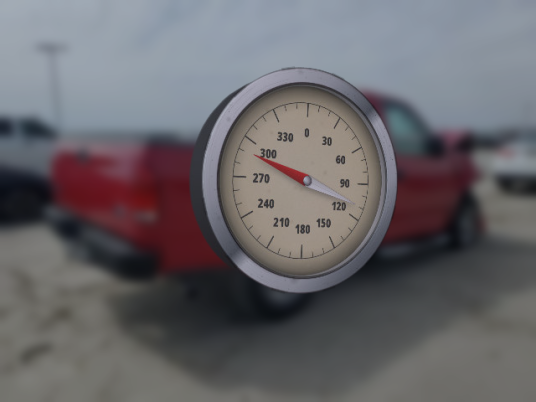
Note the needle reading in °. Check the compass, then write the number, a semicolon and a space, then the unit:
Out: 290; °
